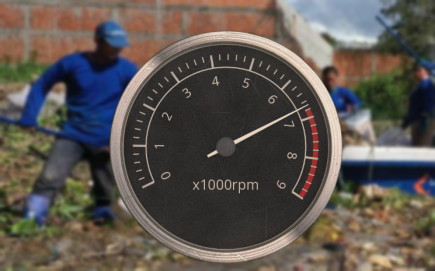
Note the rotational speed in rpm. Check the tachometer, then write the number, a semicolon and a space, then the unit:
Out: 6700; rpm
